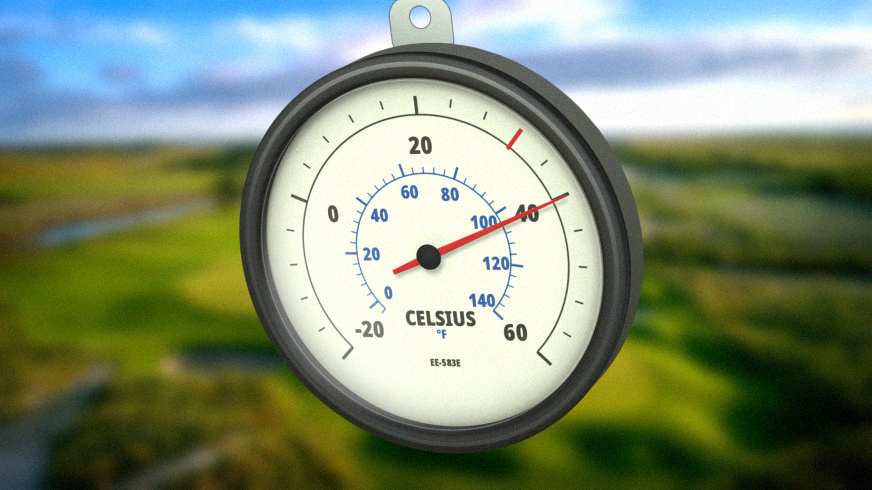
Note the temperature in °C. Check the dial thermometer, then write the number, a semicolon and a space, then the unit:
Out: 40; °C
